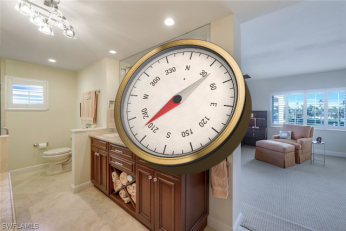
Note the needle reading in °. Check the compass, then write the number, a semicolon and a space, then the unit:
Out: 220; °
